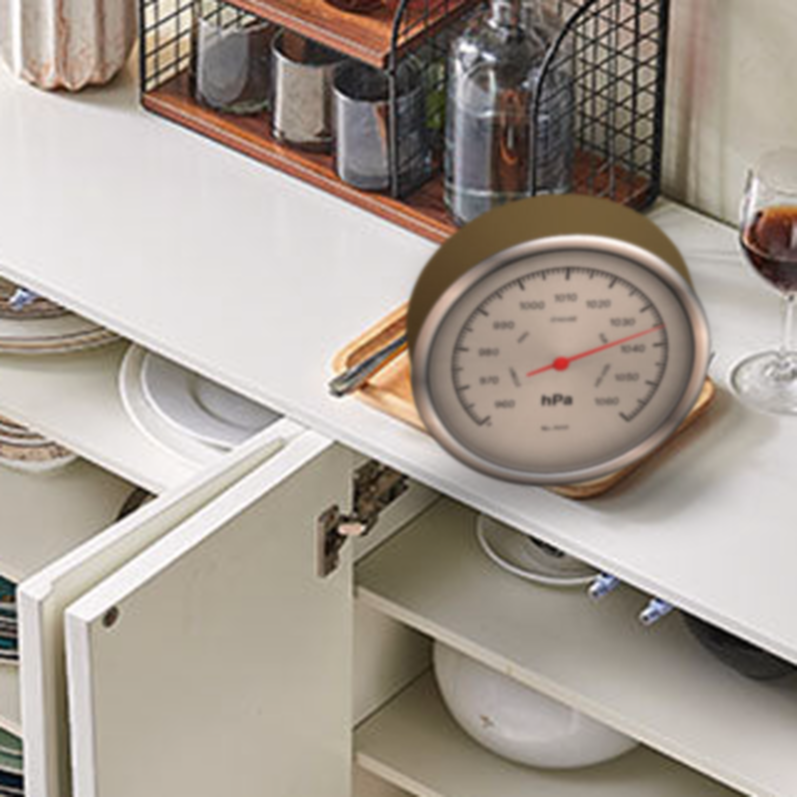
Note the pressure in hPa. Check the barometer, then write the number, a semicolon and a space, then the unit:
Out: 1035; hPa
